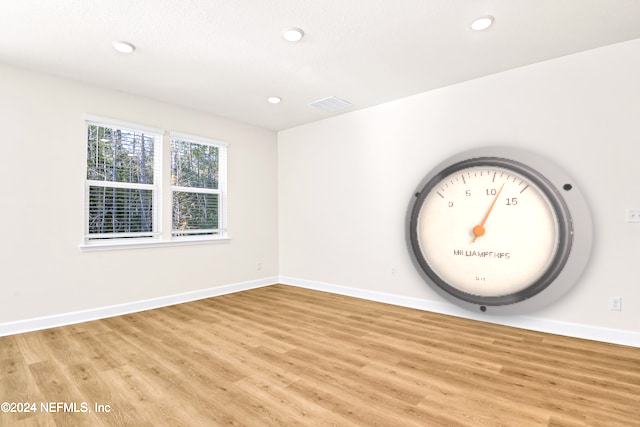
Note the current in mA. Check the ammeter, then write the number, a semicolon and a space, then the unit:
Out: 12; mA
